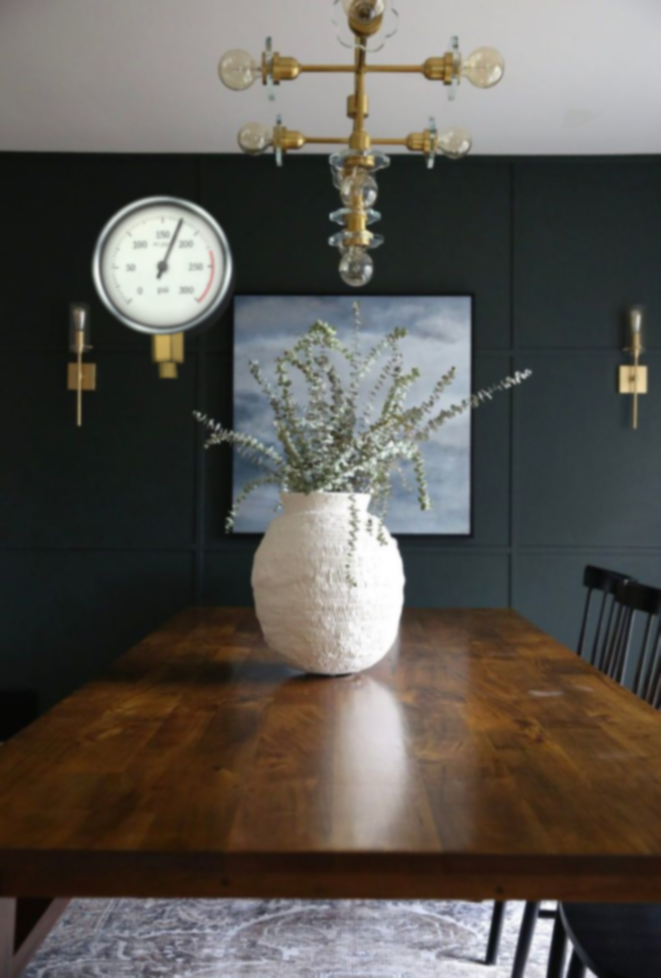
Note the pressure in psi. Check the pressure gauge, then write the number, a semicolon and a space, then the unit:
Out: 175; psi
